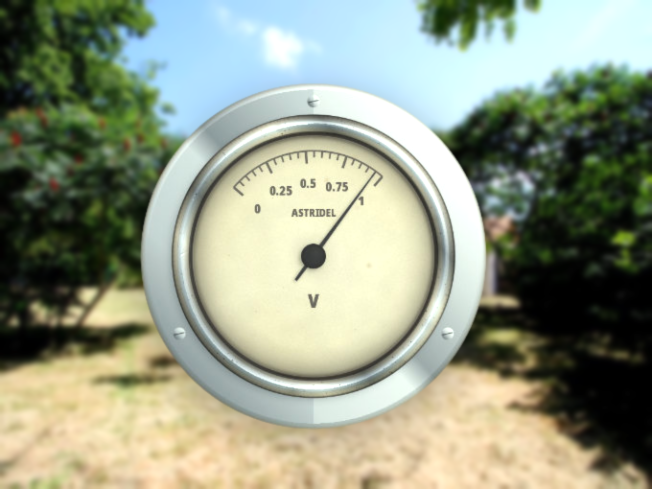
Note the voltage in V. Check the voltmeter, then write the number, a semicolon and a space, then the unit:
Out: 0.95; V
